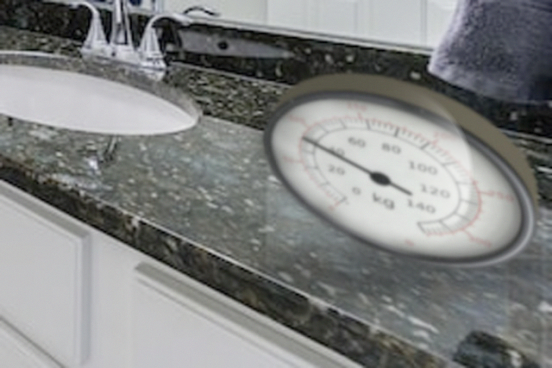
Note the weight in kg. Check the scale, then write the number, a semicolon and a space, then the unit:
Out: 40; kg
